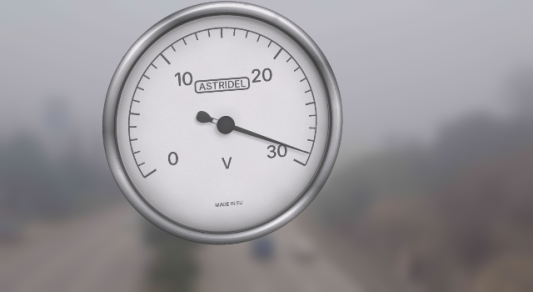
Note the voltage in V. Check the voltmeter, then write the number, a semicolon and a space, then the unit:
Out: 29; V
